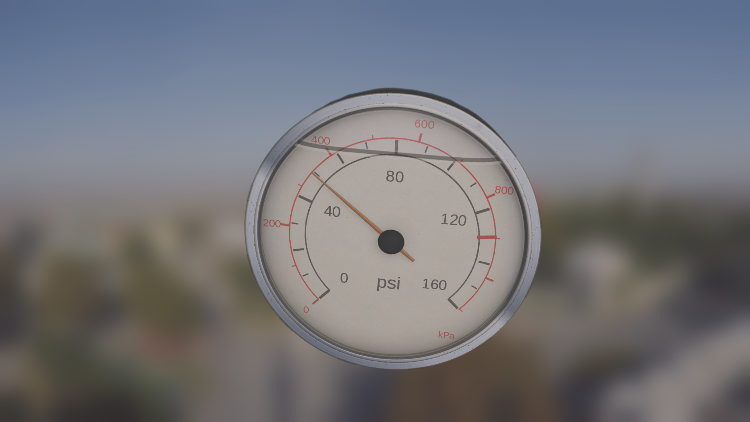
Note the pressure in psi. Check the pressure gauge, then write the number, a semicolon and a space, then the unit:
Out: 50; psi
